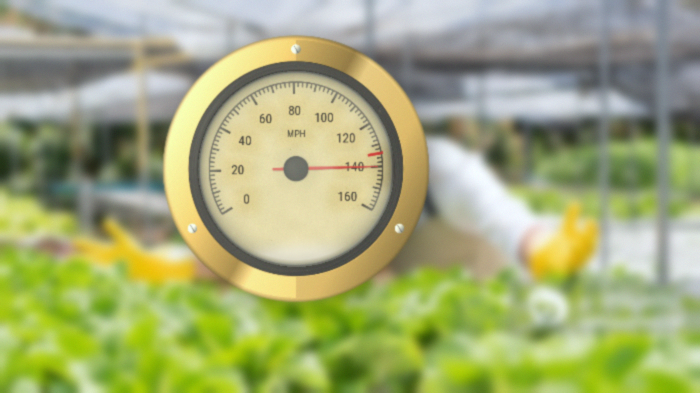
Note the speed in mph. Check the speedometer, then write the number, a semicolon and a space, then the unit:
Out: 140; mph
